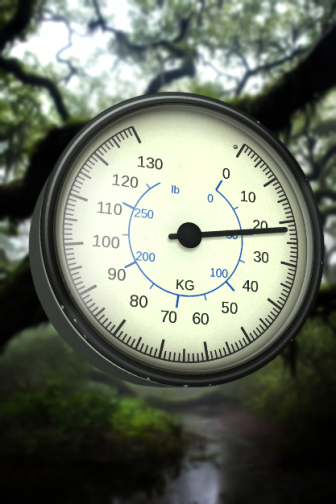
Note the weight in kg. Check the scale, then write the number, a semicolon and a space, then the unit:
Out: 22; kg
